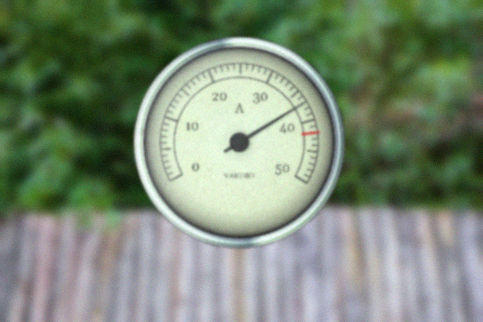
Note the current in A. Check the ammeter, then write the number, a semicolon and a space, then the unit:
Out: 37; A
